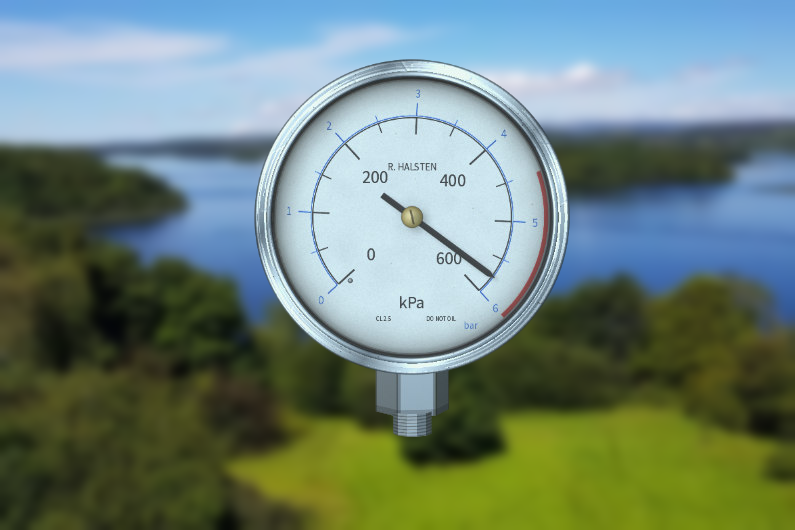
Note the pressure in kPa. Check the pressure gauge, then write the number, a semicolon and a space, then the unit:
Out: 575; kPa
